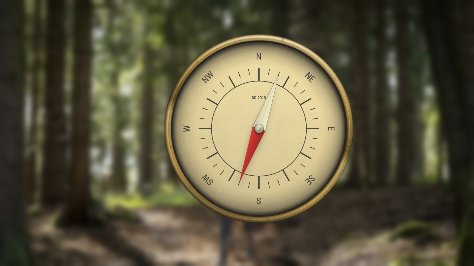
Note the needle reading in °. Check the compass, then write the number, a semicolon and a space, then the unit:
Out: 200; °
